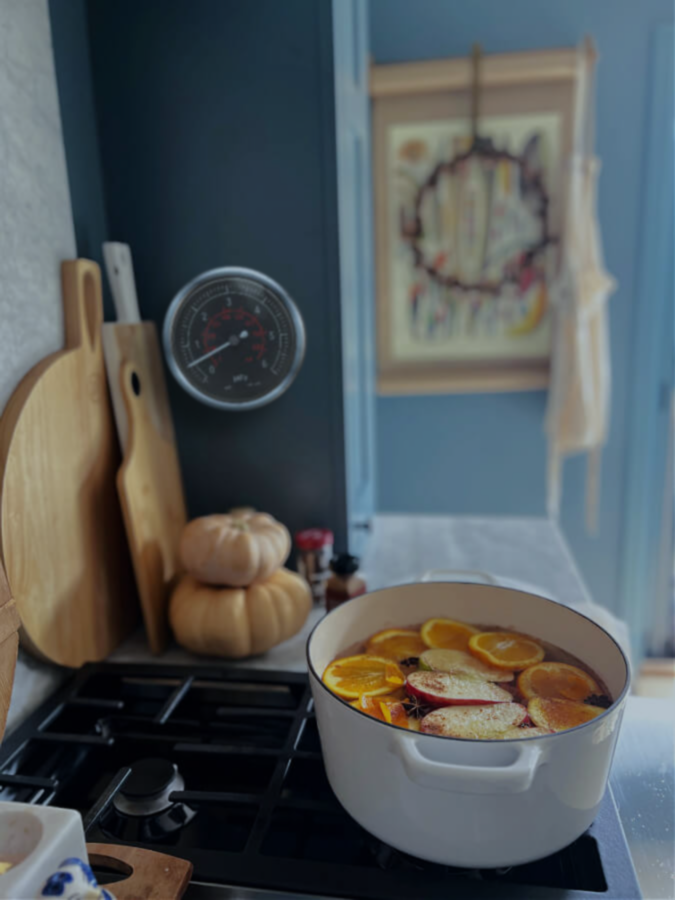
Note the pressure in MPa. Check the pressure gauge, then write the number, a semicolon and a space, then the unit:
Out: 0.5; MPa
